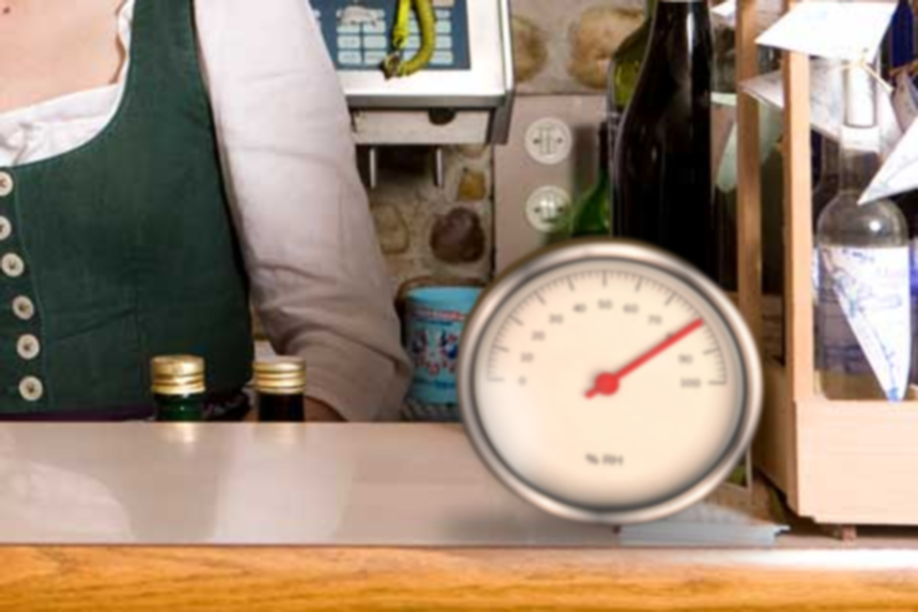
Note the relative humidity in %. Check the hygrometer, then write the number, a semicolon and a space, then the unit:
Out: 80; %
